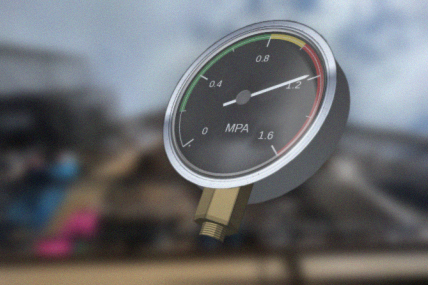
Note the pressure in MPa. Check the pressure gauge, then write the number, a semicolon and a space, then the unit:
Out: 1.2; MPa
